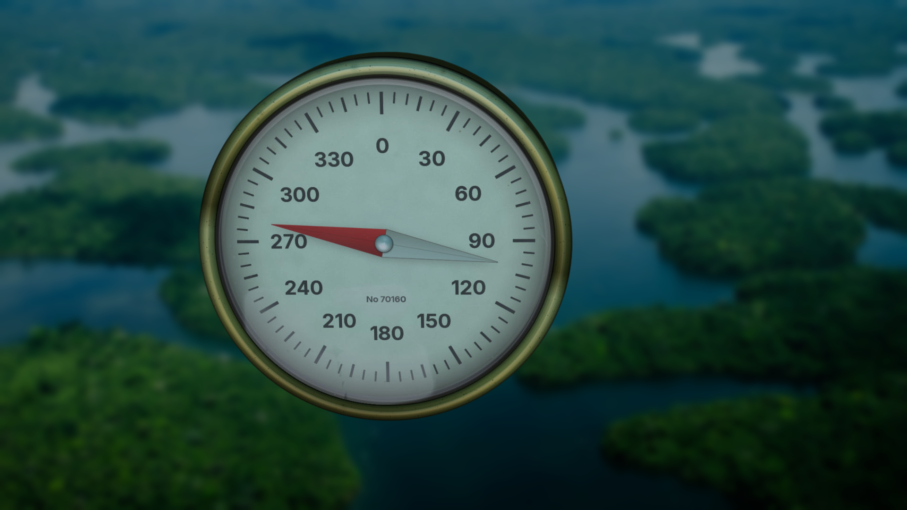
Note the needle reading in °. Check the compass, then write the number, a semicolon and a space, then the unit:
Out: 280; °
